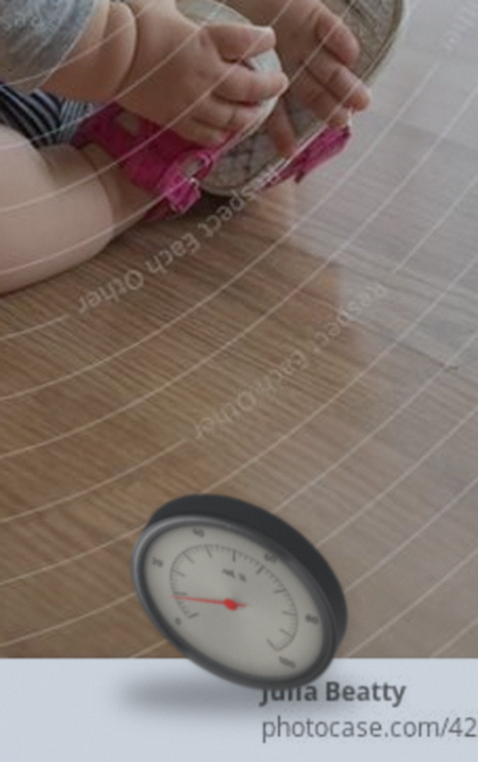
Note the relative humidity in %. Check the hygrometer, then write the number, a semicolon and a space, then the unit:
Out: 10; %
